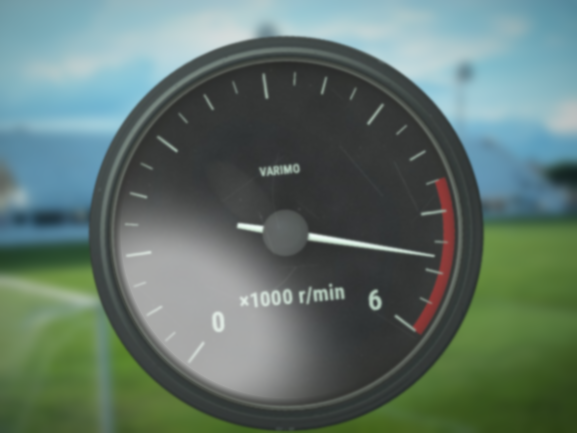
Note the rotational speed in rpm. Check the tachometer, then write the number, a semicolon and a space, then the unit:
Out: 5375; rpm
